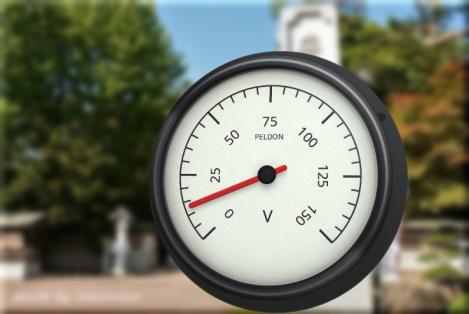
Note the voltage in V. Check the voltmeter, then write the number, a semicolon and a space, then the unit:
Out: 12.5; V
